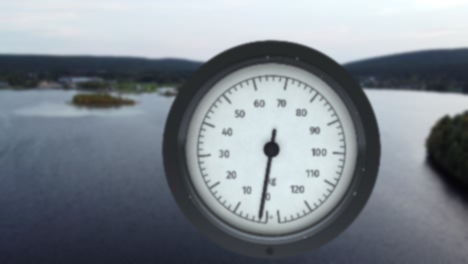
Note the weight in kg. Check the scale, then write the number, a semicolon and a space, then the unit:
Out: 2; kg
